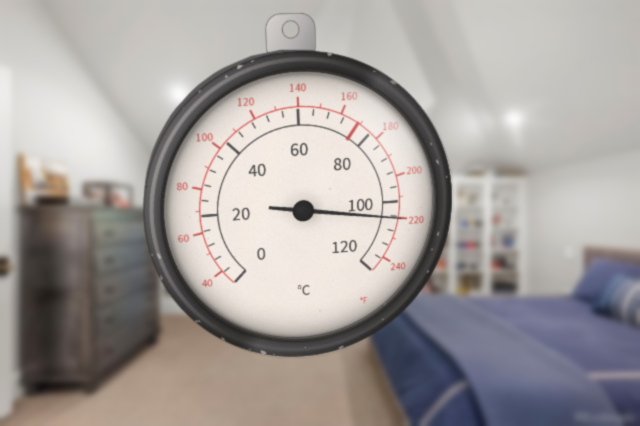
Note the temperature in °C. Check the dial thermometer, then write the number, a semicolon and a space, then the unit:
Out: 104; °C
